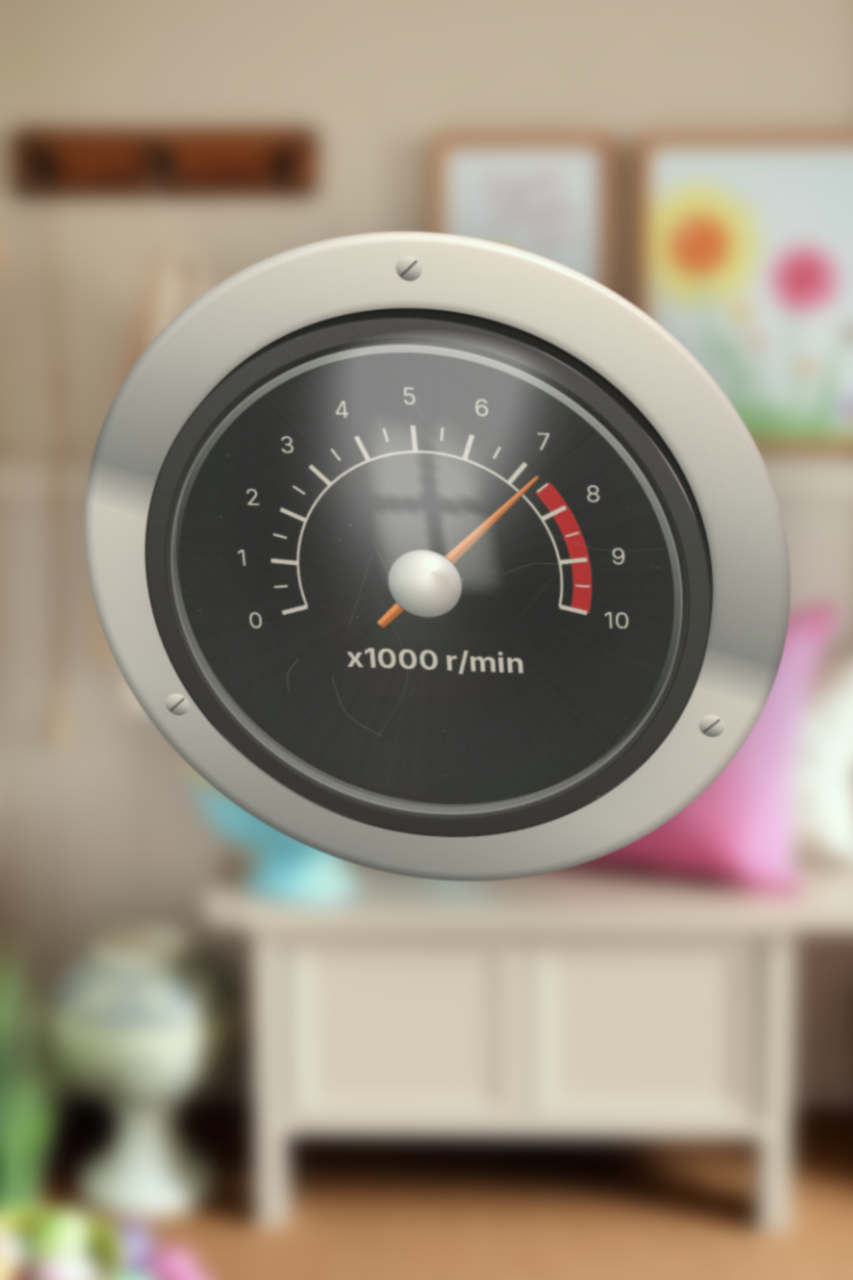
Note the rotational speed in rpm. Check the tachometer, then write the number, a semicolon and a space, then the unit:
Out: 7250; rpm
